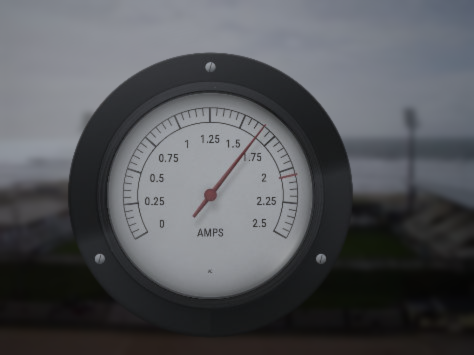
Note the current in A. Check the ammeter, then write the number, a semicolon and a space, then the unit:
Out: 1.65; A
